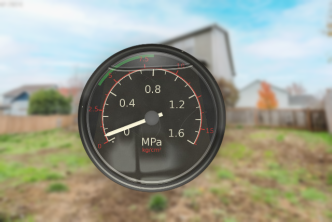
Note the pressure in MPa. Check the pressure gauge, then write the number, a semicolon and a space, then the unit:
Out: 0.05; MPa
